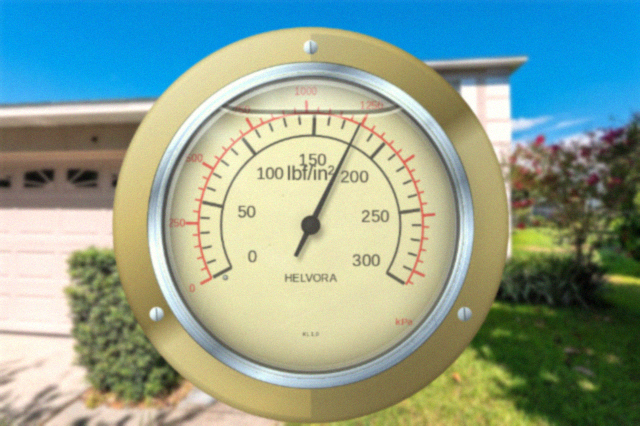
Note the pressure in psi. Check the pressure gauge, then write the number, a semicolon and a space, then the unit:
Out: 180; psi
